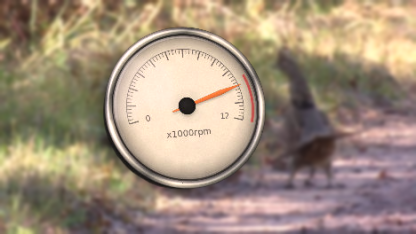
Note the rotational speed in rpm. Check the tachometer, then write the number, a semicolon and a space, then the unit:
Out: 10000; rpm
